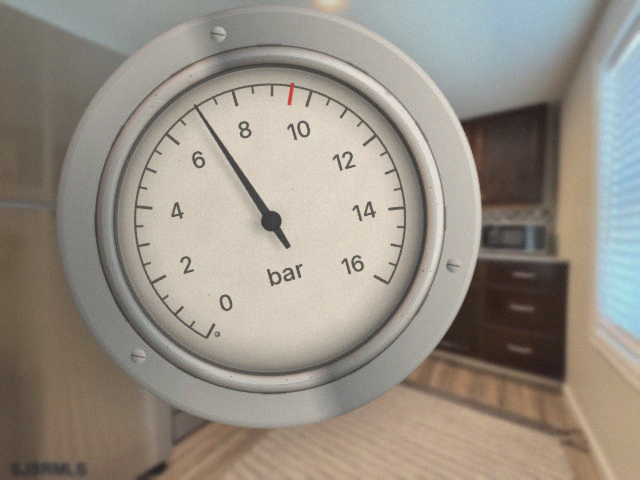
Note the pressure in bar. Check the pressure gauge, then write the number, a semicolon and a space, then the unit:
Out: 7; bar
